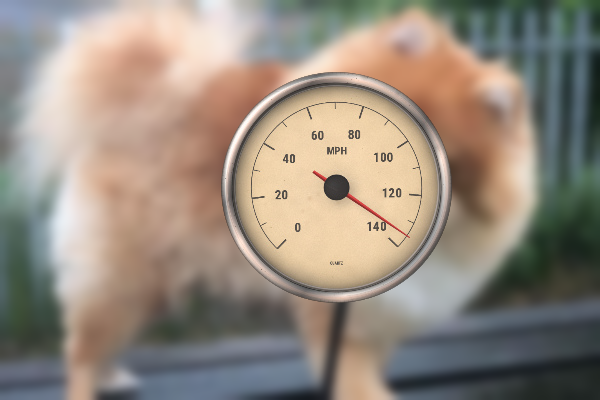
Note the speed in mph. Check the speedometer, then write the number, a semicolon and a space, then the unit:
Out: 135; mph
